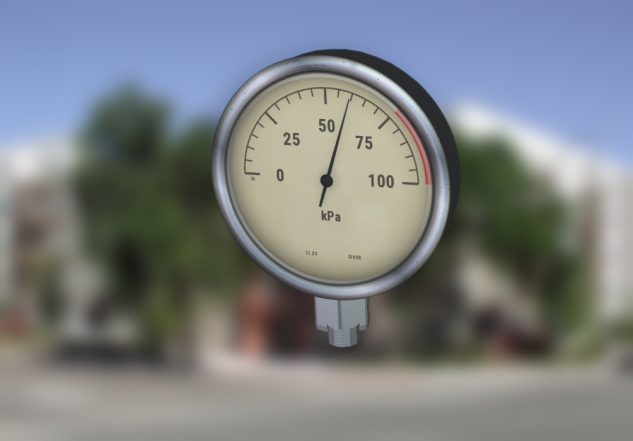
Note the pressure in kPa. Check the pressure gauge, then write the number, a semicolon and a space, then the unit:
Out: 60; kPa
